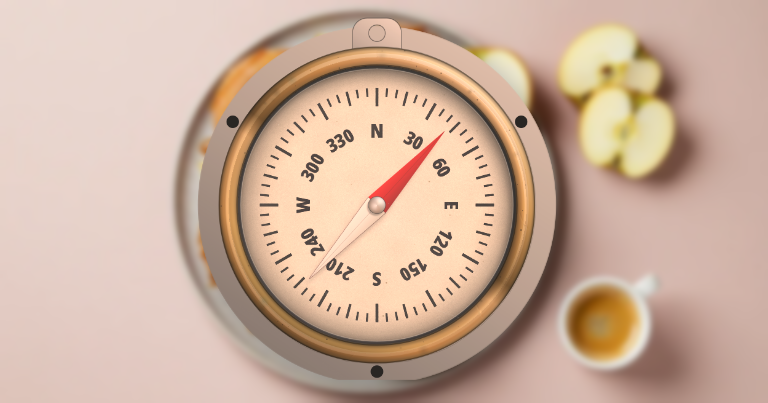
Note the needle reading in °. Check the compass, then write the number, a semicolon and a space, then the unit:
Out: 42.5; °
